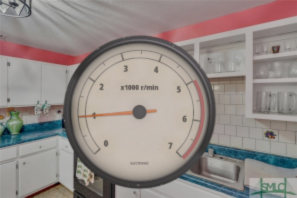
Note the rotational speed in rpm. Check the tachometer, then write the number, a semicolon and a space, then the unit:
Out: 1000; rpm
